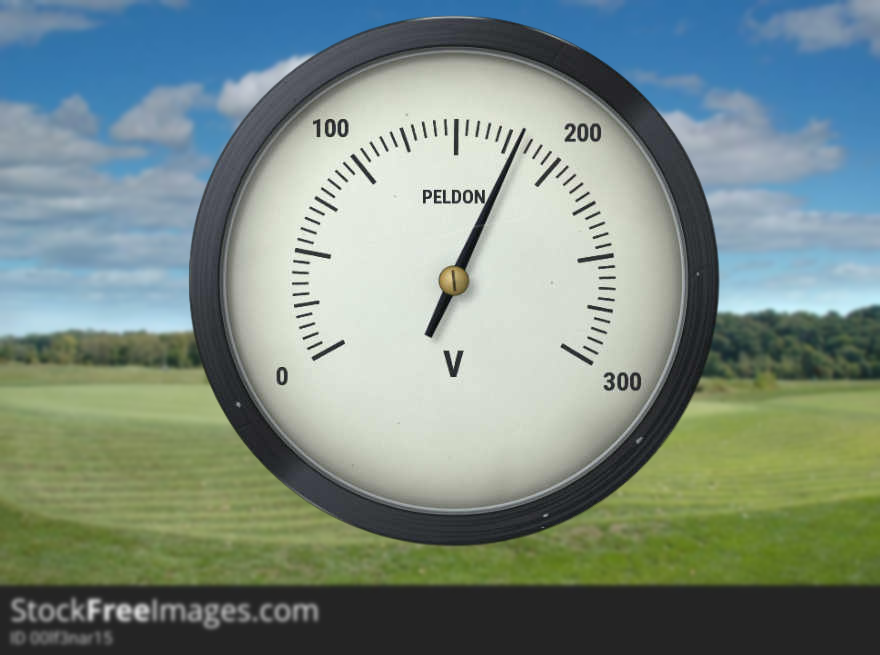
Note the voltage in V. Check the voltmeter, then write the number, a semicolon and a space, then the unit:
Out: 180; V
